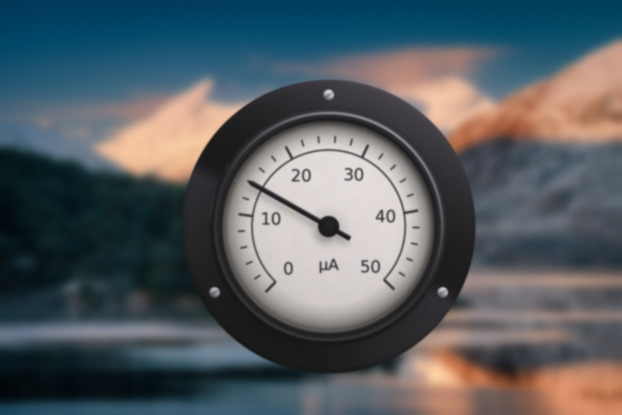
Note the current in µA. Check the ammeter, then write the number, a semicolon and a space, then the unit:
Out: 14; µA
